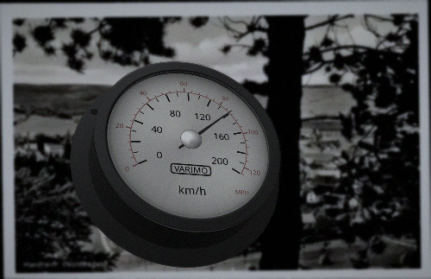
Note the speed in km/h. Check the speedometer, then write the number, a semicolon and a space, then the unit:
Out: 140; km/h
